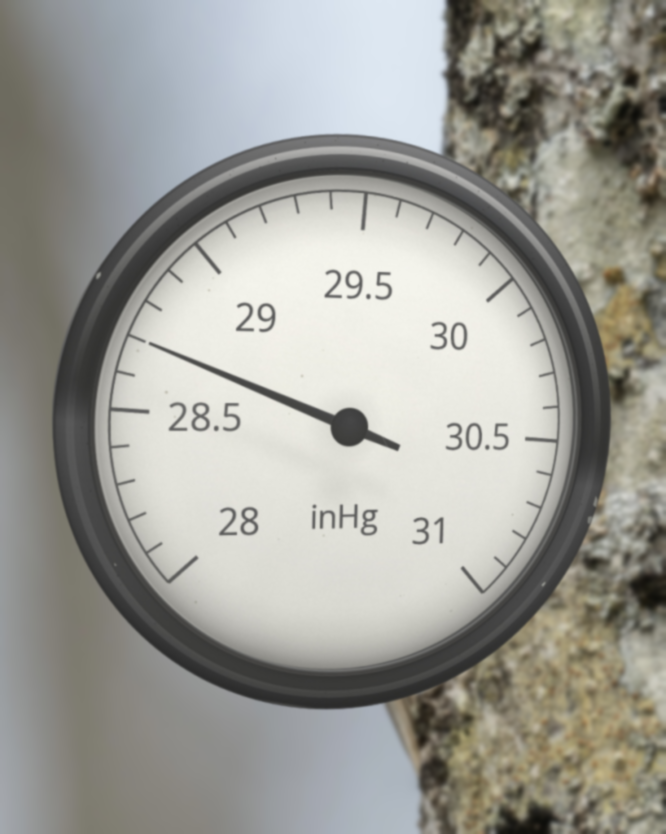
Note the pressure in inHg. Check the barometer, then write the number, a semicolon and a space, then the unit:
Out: 28.7; inHg
